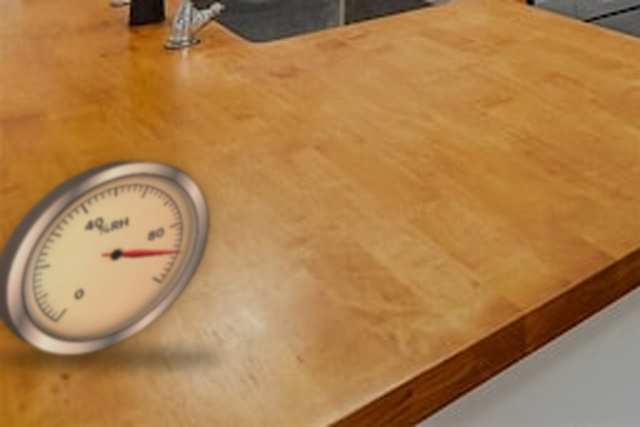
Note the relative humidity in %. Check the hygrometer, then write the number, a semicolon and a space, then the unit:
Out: 90; %
